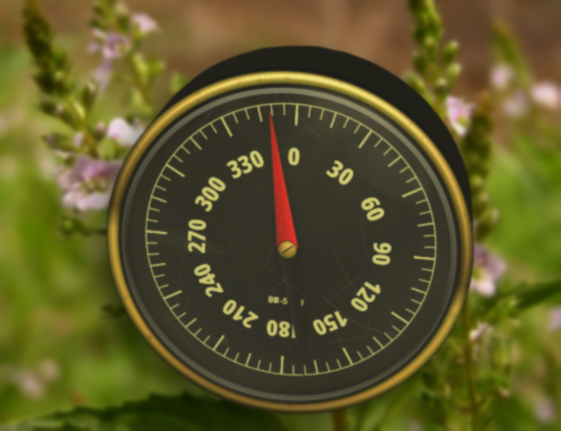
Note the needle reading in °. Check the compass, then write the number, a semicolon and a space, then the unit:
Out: 350; °
